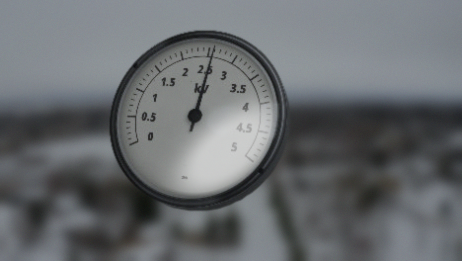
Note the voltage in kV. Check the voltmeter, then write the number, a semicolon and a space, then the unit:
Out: 2.6; kV
